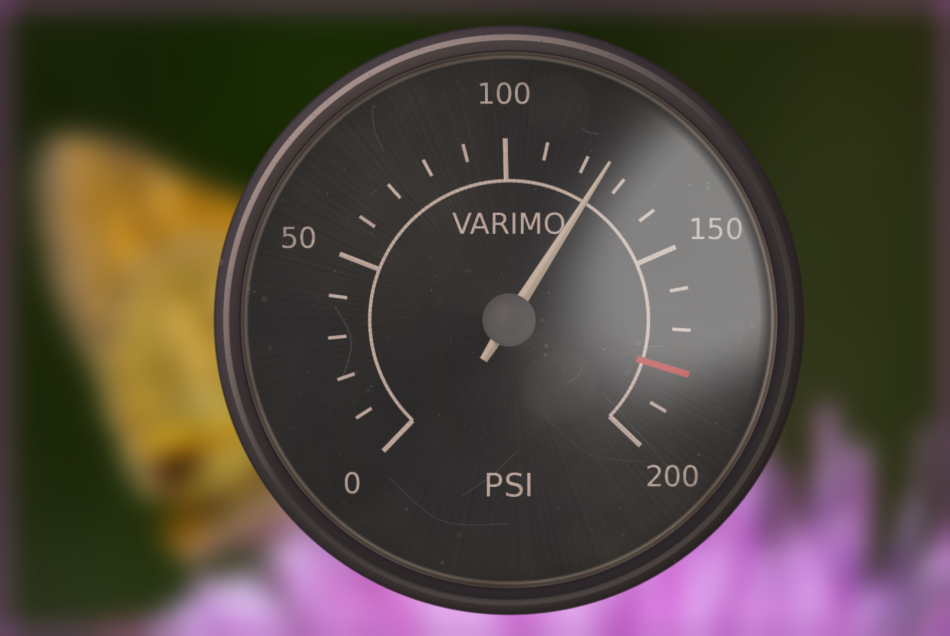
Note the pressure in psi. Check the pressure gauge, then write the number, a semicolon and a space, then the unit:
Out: 125; psi
